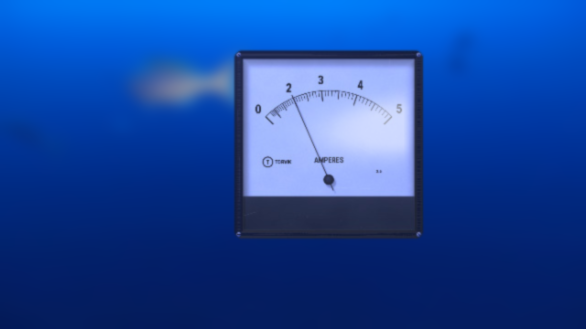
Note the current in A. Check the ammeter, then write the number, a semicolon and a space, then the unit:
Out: 2; A
